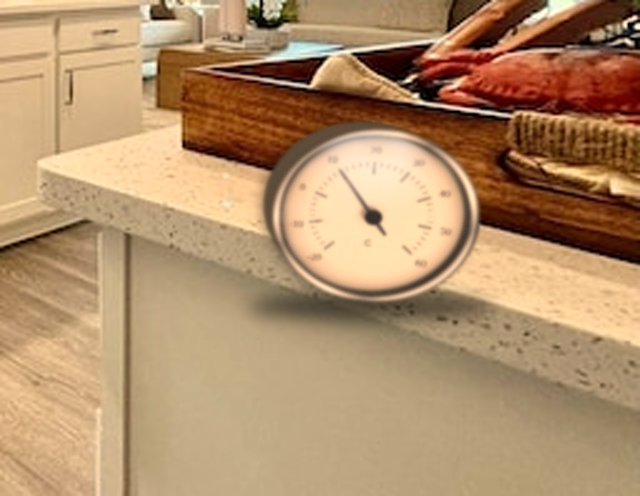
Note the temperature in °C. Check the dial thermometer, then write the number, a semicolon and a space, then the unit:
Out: 10; °C
